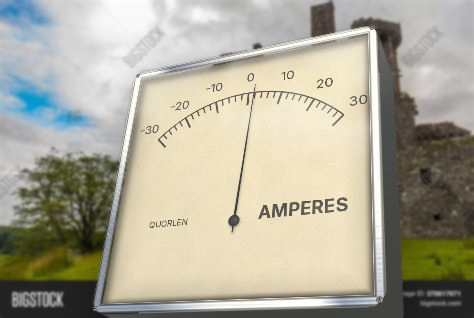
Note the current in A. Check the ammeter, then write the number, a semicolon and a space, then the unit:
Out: 2; A
